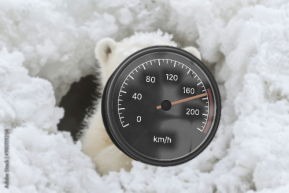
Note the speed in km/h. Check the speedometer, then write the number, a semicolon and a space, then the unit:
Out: 175; km/h
